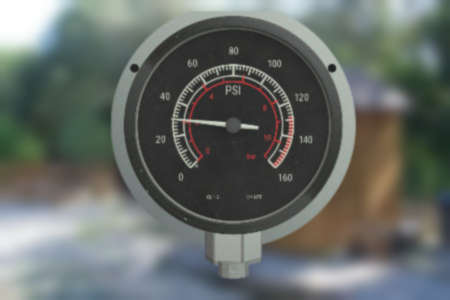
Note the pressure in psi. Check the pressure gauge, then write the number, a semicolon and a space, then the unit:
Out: 30; psi
